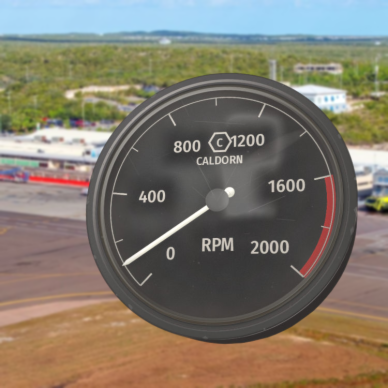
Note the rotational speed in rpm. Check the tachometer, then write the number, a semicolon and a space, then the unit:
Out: 100; rpm
